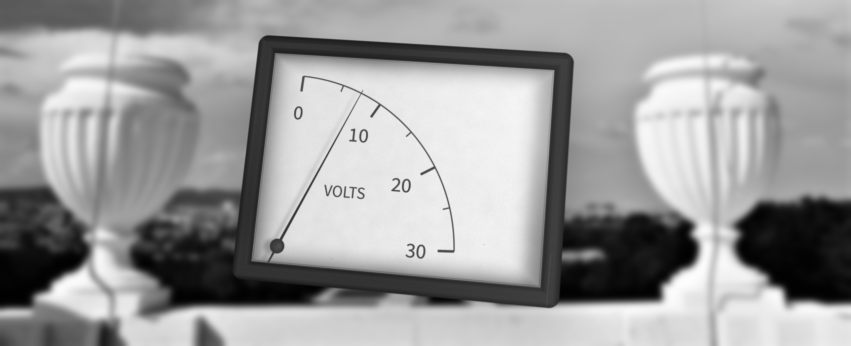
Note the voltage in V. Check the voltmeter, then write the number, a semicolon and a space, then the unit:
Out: 7.5; V
